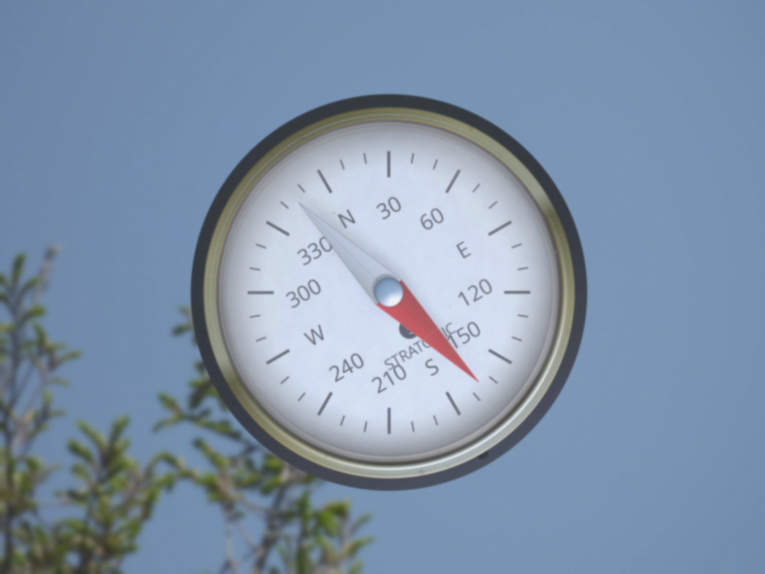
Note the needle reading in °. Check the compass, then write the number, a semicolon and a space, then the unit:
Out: 165; °
